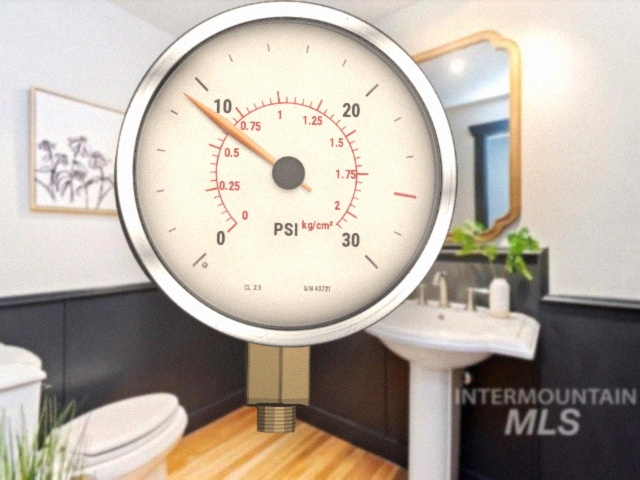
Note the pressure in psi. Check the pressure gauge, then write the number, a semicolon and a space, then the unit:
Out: 9; psi
